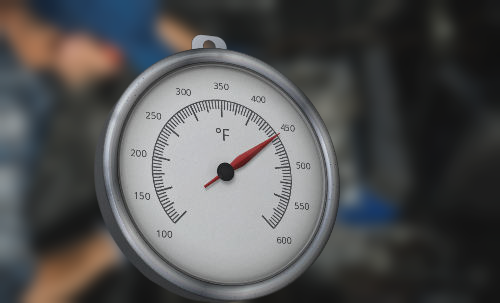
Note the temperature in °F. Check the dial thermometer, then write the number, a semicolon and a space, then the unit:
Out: 450; °F
